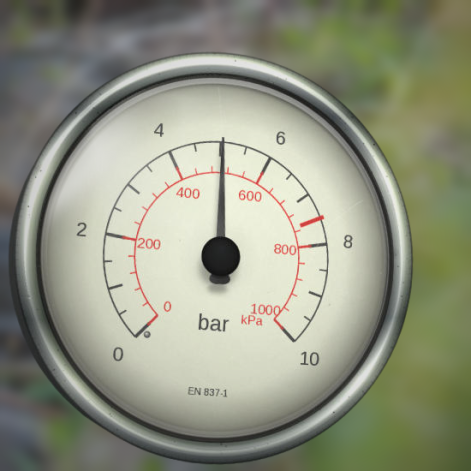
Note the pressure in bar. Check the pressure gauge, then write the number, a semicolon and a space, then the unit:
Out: 5; bar
